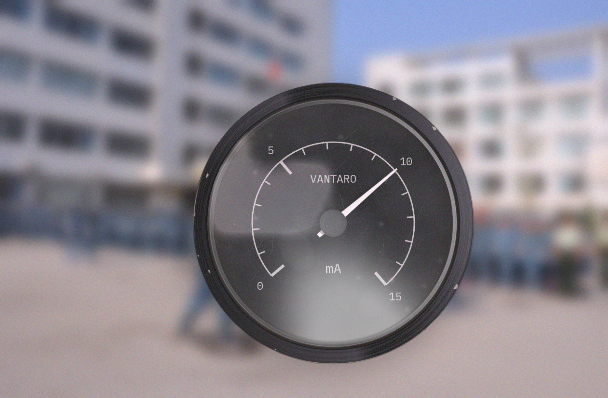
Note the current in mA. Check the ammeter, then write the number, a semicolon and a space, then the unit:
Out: 10; mA
